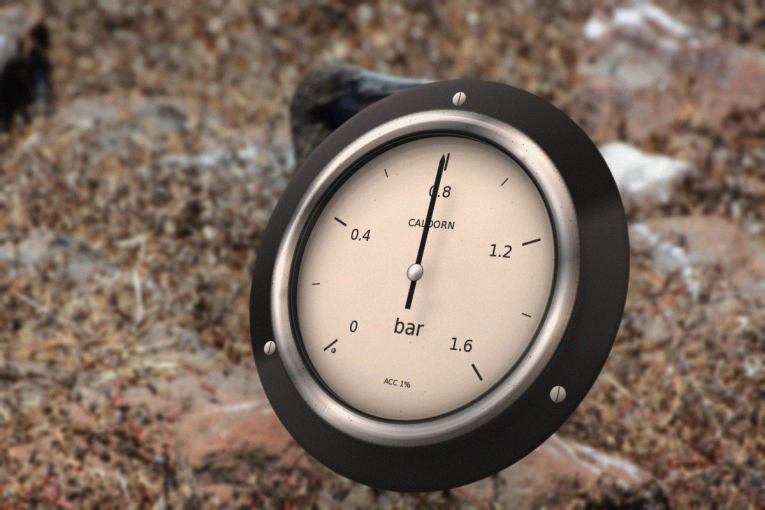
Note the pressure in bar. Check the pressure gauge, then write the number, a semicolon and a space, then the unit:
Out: 0.8; bar
